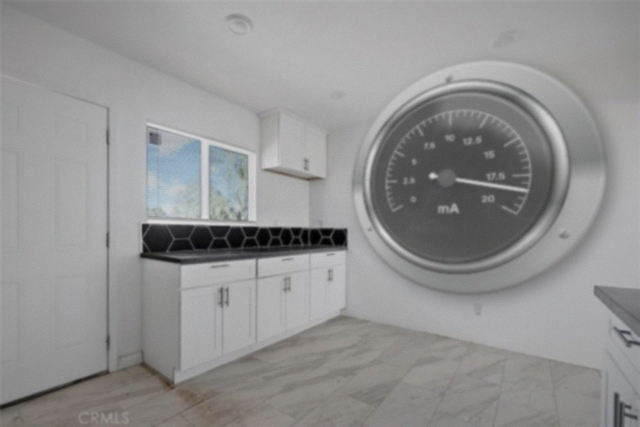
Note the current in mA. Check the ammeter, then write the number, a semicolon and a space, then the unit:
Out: 18.5; mA
